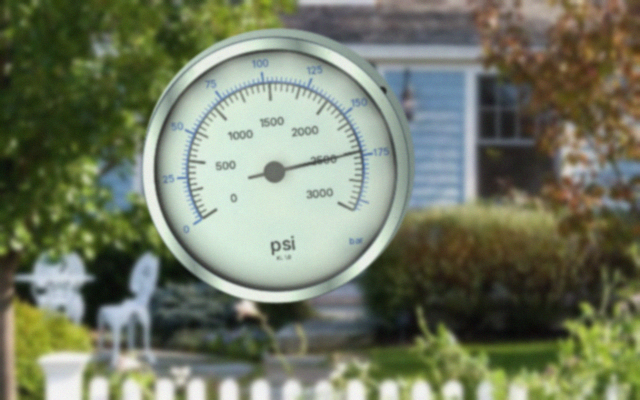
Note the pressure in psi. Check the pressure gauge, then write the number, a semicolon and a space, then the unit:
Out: 2500; psi
